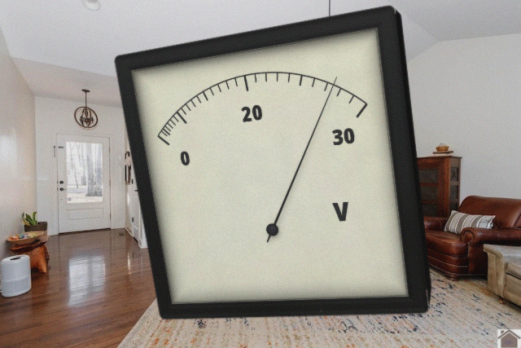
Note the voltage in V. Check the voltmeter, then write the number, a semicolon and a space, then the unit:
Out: 27.5; V
